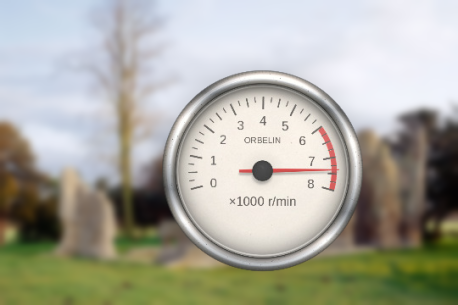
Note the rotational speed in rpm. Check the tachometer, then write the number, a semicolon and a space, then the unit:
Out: 7375; rpm
